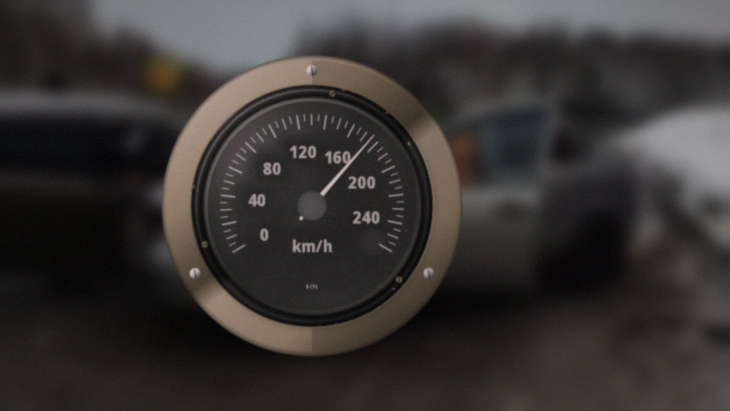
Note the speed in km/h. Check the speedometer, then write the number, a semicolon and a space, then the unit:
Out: 175; km/h
